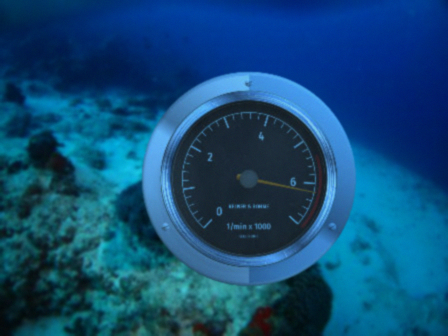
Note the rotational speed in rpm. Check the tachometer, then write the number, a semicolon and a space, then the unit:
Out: 6200; rpm
